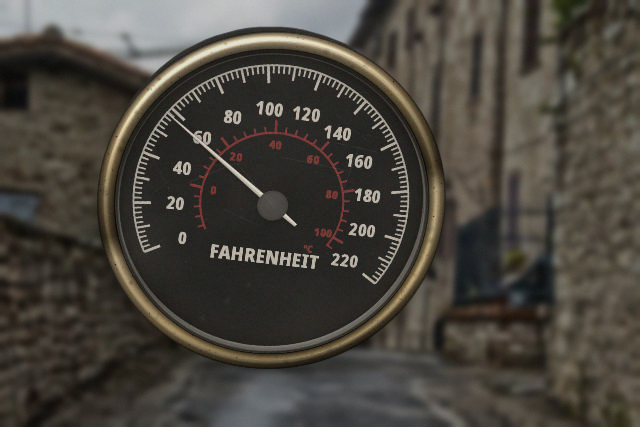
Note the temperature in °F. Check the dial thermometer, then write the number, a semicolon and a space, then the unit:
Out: 58; °F
